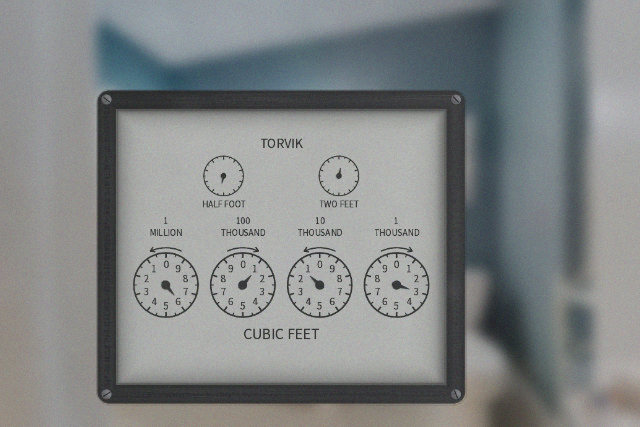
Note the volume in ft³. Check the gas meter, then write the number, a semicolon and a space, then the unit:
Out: 611300; ft³
